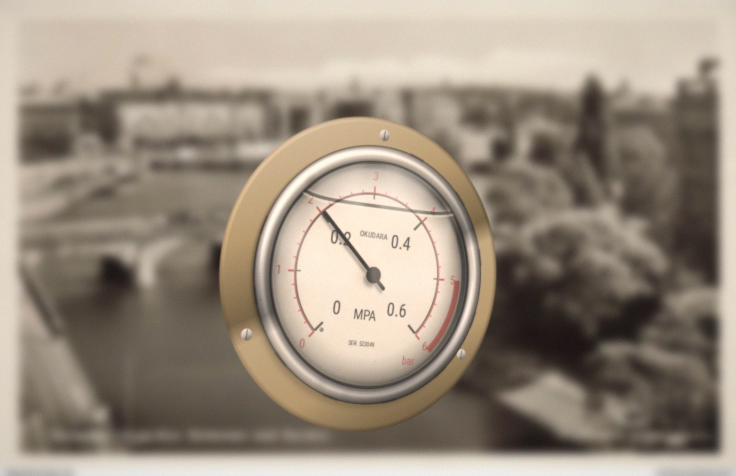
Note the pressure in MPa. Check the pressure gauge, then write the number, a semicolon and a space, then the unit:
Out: 0.2; MPa
